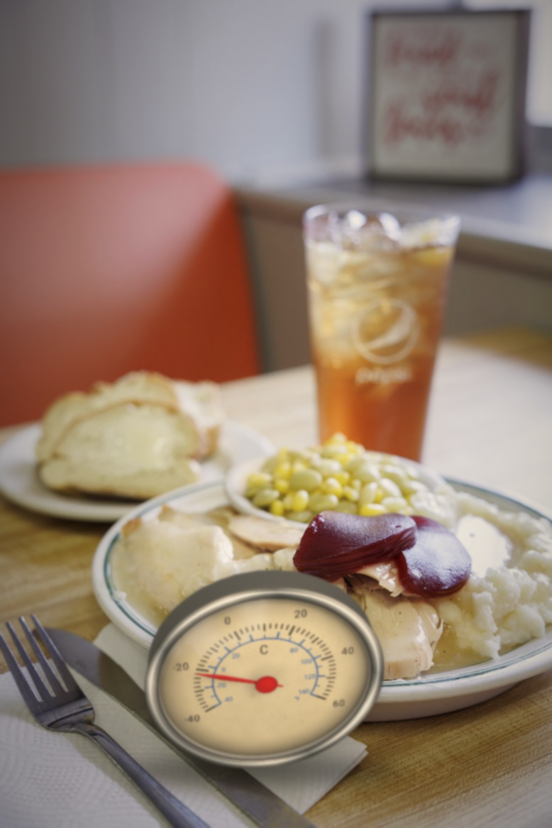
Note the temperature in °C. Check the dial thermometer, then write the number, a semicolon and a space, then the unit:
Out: -20; °C
